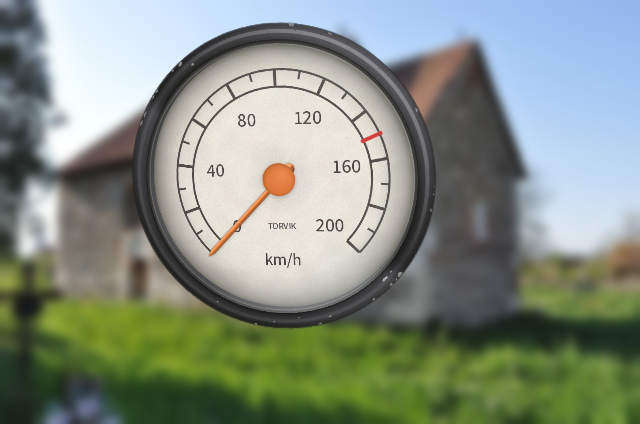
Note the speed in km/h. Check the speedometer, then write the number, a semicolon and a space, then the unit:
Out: 0; km/h
